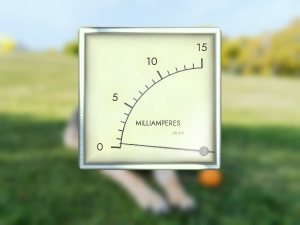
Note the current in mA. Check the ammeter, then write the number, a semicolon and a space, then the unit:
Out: 0.5; mA
